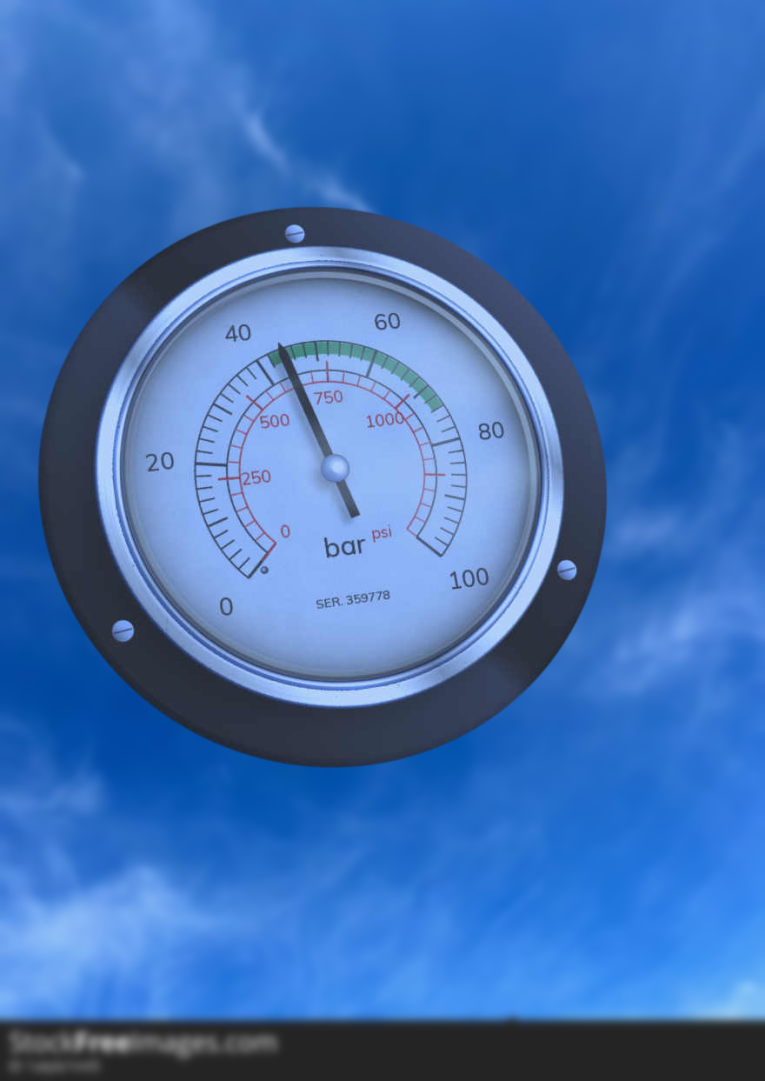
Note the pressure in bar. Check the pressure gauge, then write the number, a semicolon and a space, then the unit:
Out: 44; bar
